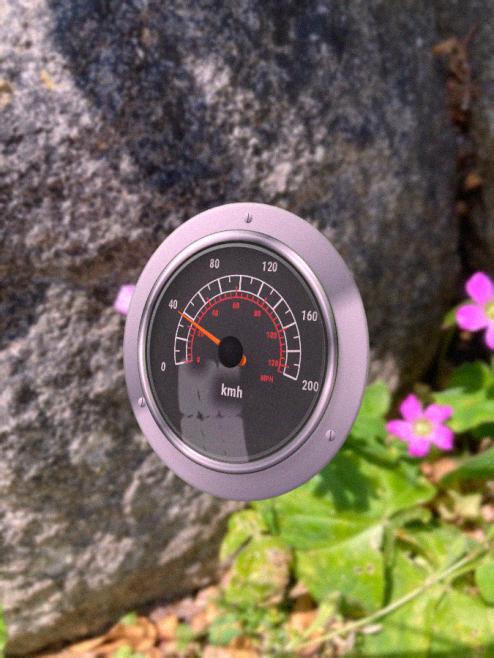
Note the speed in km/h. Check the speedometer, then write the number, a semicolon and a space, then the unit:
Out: 40; km/h
